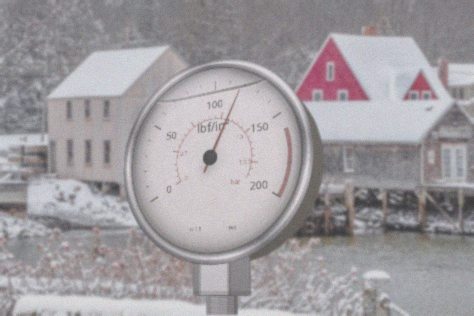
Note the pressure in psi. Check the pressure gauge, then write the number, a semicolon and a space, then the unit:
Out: 120; psi
